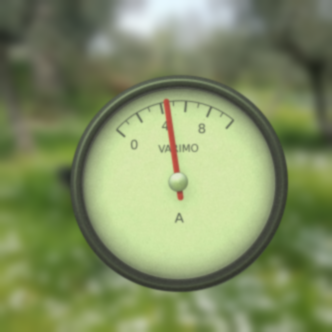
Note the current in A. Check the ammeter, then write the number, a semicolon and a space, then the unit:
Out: 4.5; A
